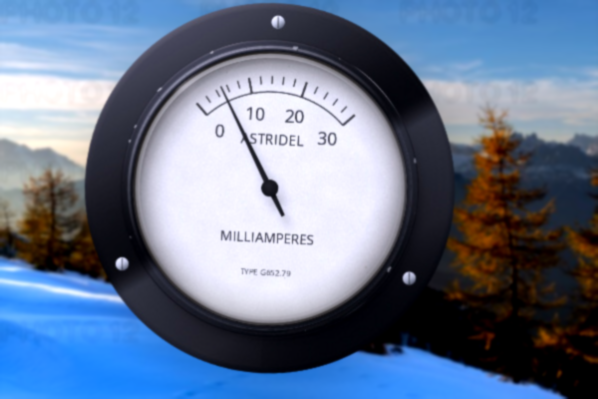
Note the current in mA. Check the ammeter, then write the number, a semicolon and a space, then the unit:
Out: 5; mA
